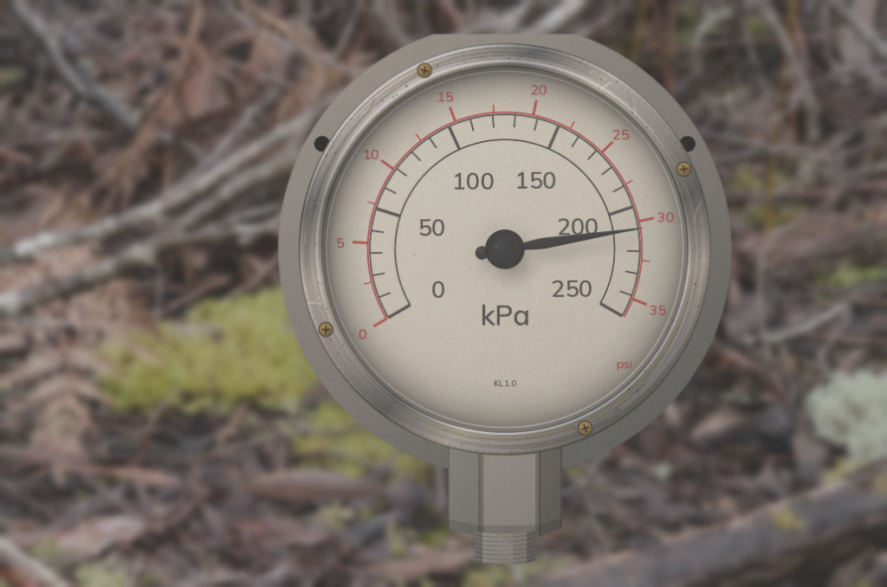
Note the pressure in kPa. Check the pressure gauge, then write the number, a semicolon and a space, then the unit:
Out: 210; kPa
